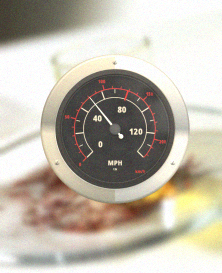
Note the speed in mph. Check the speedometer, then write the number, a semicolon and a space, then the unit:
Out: 50; mph
